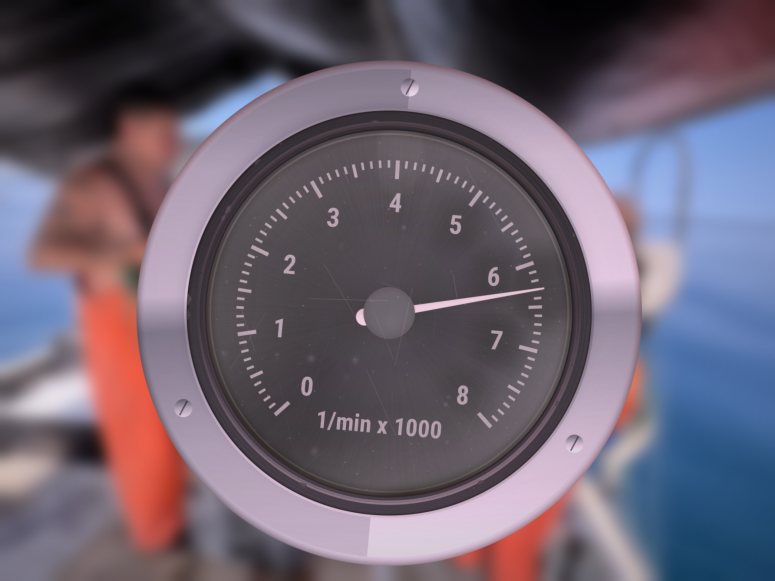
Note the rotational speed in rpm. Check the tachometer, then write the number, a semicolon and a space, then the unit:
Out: 6300; rpm
